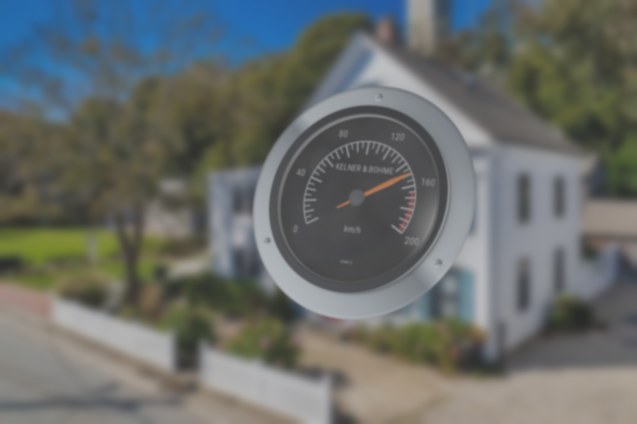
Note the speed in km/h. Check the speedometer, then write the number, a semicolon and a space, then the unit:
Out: 150; km/h
